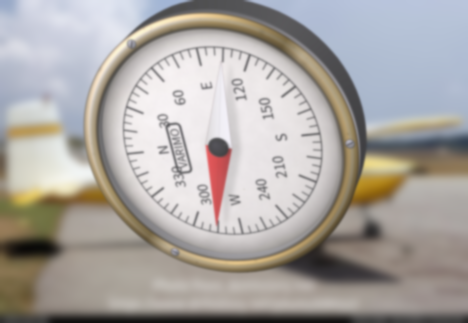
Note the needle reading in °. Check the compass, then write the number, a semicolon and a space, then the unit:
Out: 285; °
